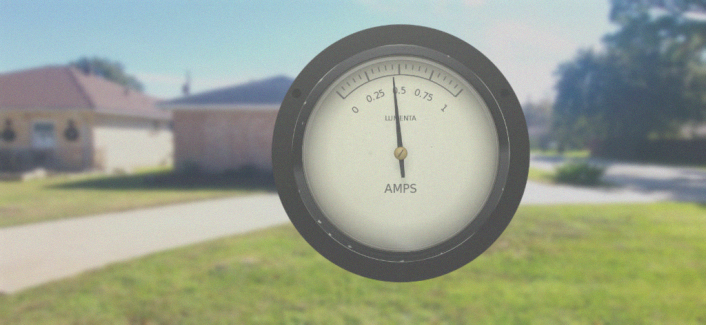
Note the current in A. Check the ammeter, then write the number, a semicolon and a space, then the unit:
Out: 0.45; A
